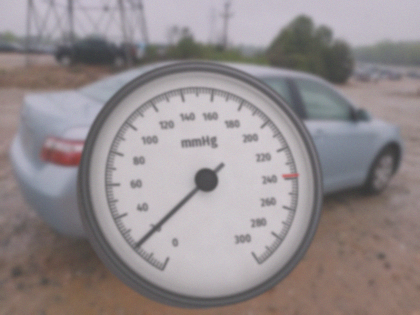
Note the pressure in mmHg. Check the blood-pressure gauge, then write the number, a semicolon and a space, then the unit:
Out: 20; mmHg
